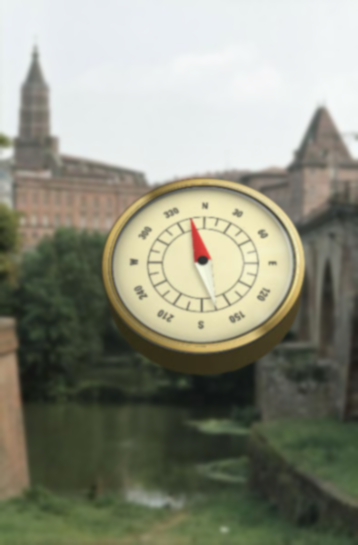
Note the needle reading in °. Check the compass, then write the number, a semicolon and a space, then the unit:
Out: 345; °
